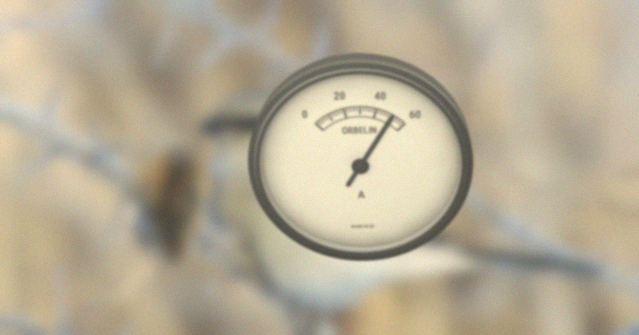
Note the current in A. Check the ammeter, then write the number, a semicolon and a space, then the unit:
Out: 50; A
